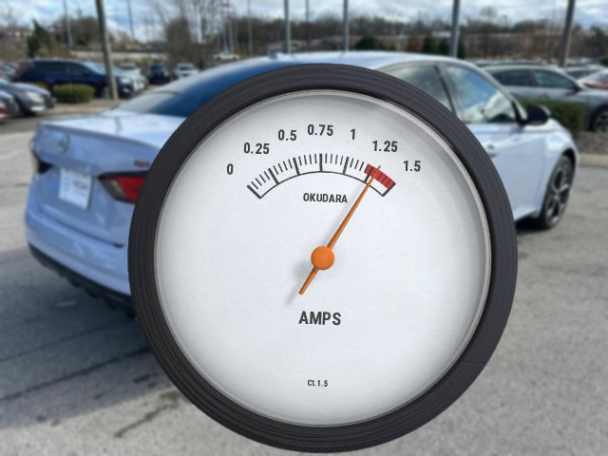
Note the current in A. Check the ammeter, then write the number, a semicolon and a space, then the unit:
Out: 1.3; A
